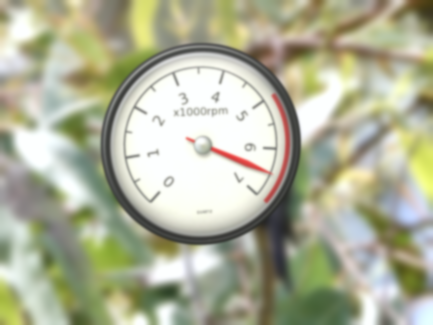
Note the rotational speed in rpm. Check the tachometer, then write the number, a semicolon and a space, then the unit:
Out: 6500; rpm
